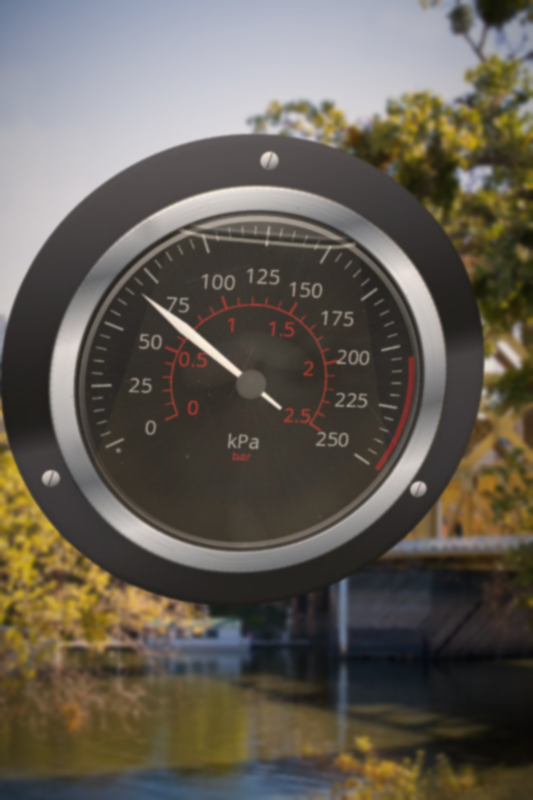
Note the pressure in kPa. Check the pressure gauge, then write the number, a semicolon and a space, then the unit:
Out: 67.5; kPa
